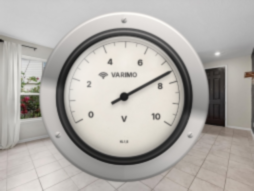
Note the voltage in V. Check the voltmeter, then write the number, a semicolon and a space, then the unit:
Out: 7.5; V
